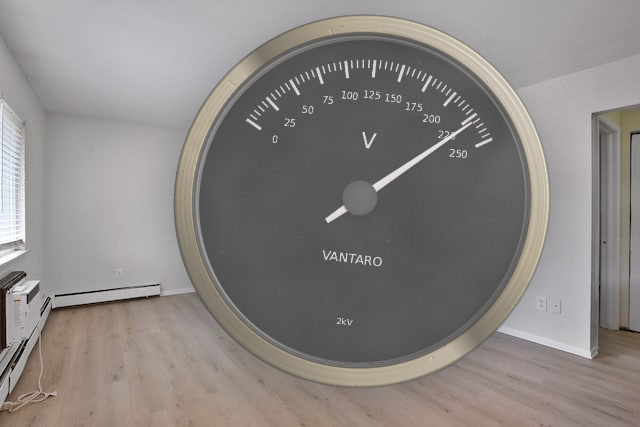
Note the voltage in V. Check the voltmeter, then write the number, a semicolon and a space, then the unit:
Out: 230; V
